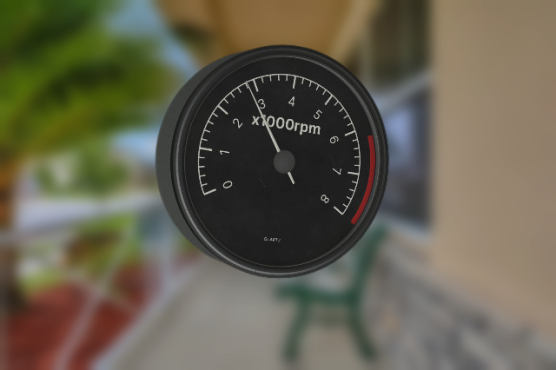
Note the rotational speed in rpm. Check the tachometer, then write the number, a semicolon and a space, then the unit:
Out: 2800; rpm
